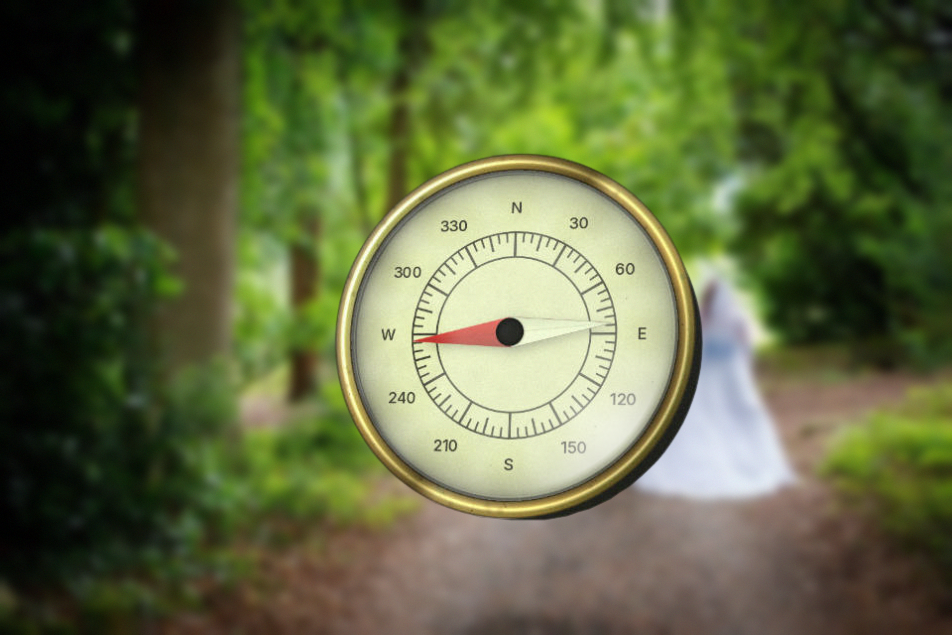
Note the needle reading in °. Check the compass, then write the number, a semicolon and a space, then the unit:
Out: 265; °
